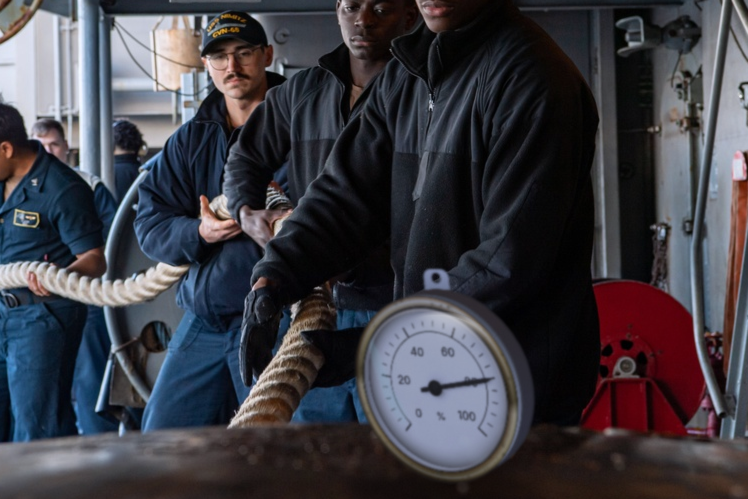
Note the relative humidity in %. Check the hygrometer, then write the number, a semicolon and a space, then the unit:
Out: 80; %
